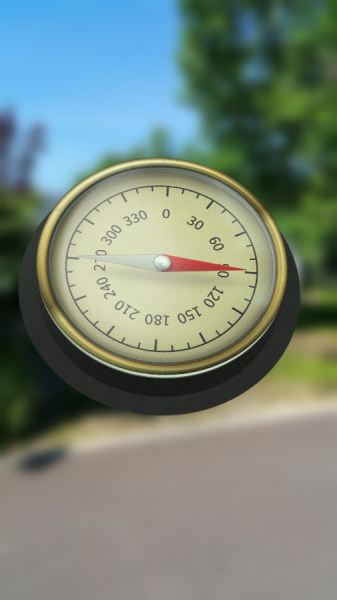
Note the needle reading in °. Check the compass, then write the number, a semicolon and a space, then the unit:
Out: 90; °
